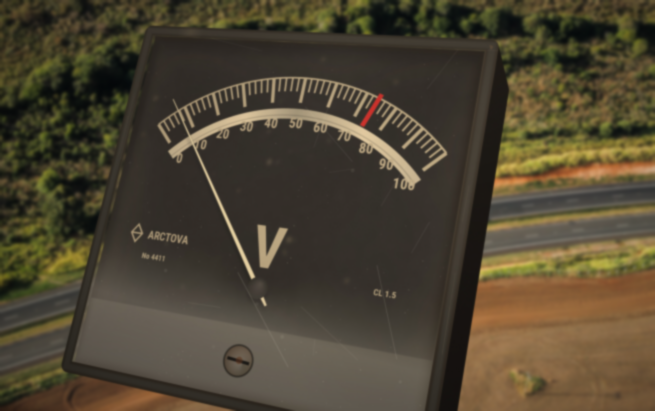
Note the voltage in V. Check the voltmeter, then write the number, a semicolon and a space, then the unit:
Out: 8; V
